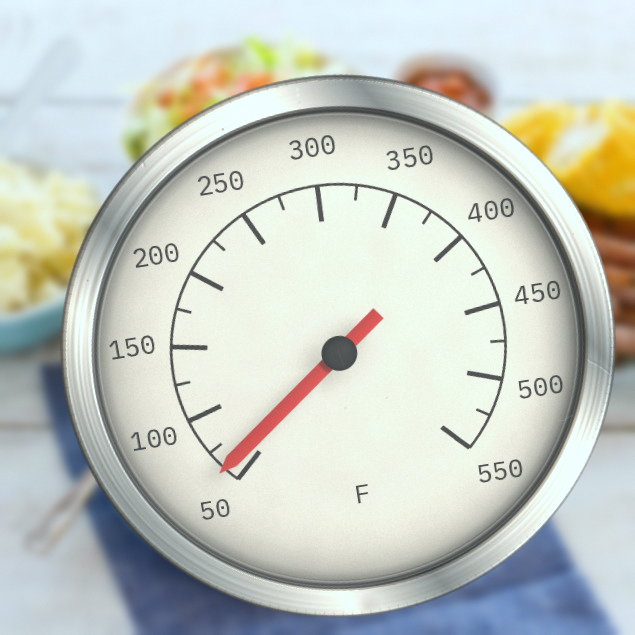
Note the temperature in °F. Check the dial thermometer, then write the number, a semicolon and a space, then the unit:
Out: 62.5; °F
